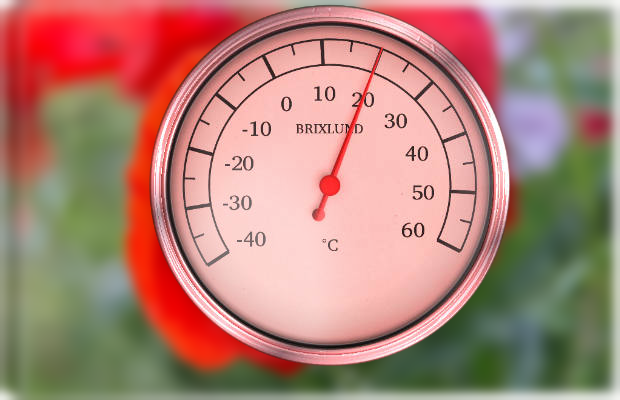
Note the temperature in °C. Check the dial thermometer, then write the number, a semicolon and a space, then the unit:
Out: 20; °C
